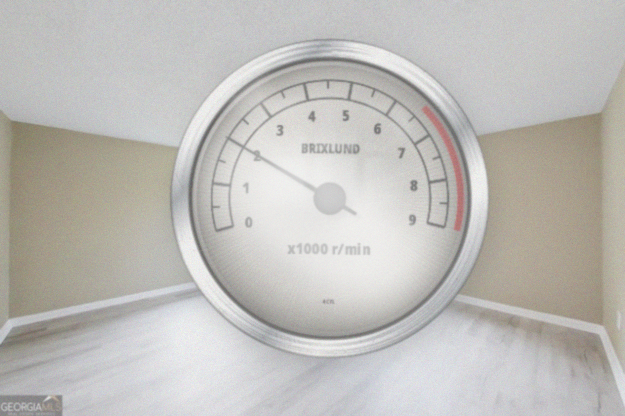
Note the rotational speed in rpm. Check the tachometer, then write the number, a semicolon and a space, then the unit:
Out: 2000; rpm
